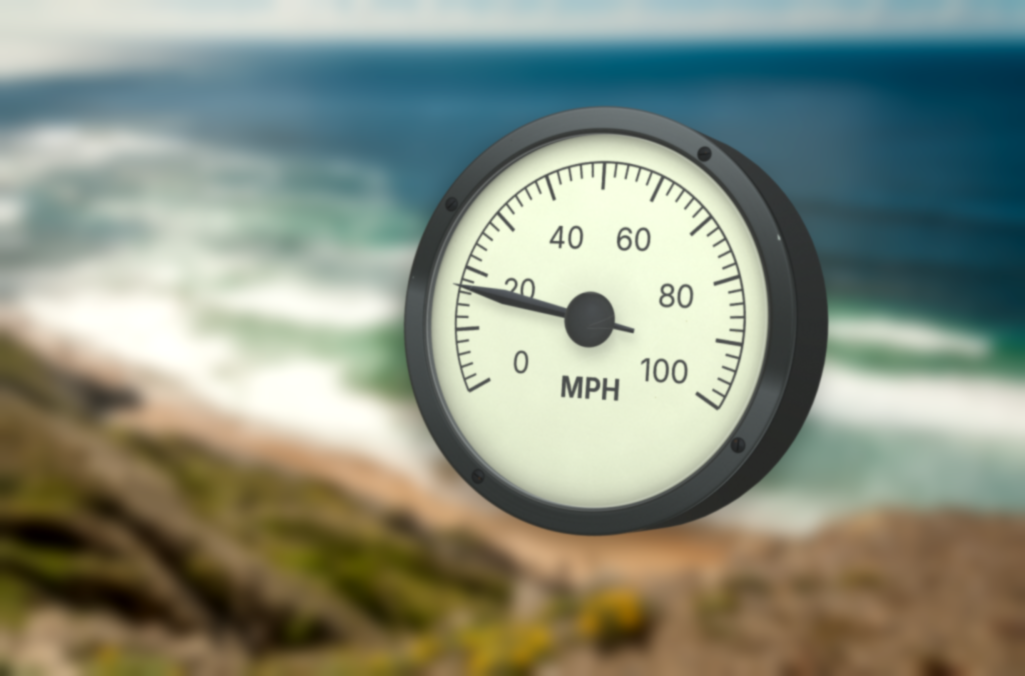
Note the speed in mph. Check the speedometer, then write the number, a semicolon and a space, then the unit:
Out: 17; mph
